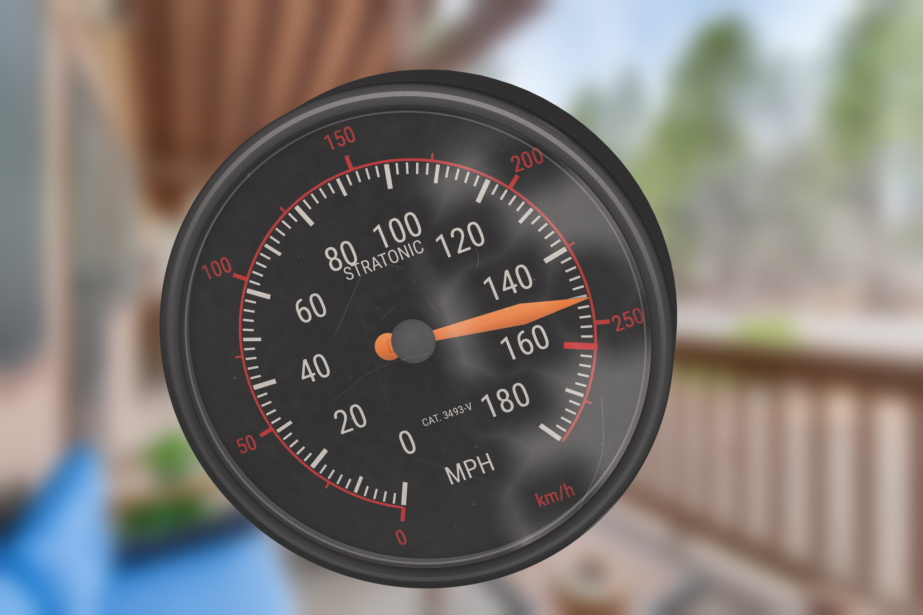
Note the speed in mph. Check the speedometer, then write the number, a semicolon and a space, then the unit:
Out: 150; mph
